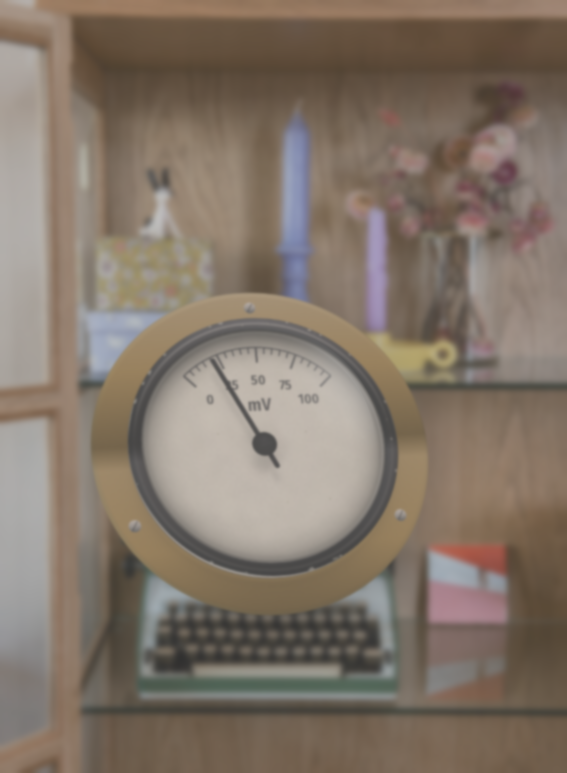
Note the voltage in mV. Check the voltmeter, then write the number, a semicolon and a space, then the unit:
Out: 20; mV
